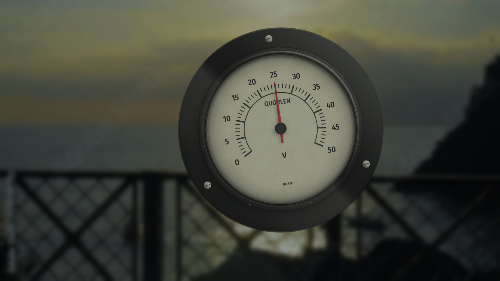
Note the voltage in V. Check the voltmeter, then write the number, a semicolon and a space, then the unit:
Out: 25; V
